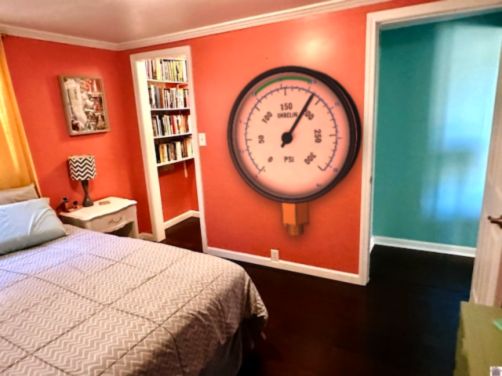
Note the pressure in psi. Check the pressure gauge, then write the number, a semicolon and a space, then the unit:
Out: 190; psi
